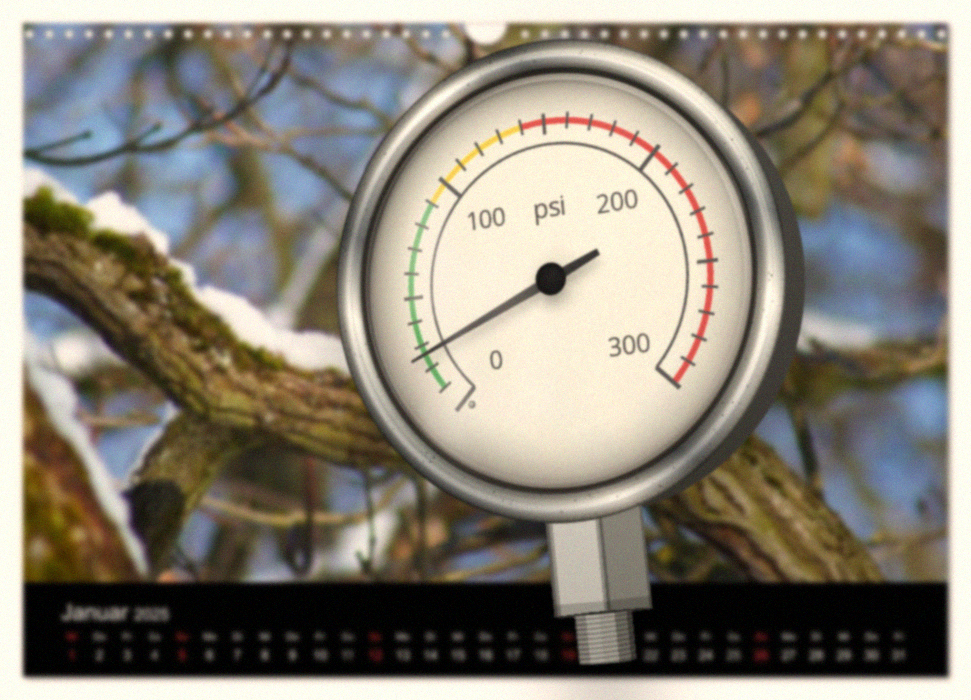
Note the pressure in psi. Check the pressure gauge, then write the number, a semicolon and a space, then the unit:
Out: 25; psi
